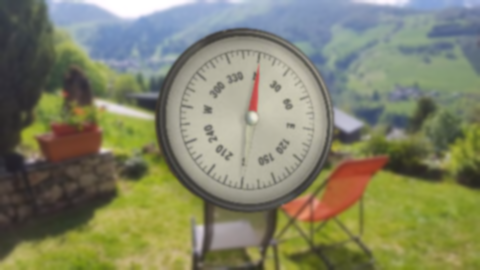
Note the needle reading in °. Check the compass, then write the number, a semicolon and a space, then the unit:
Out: 0; °
